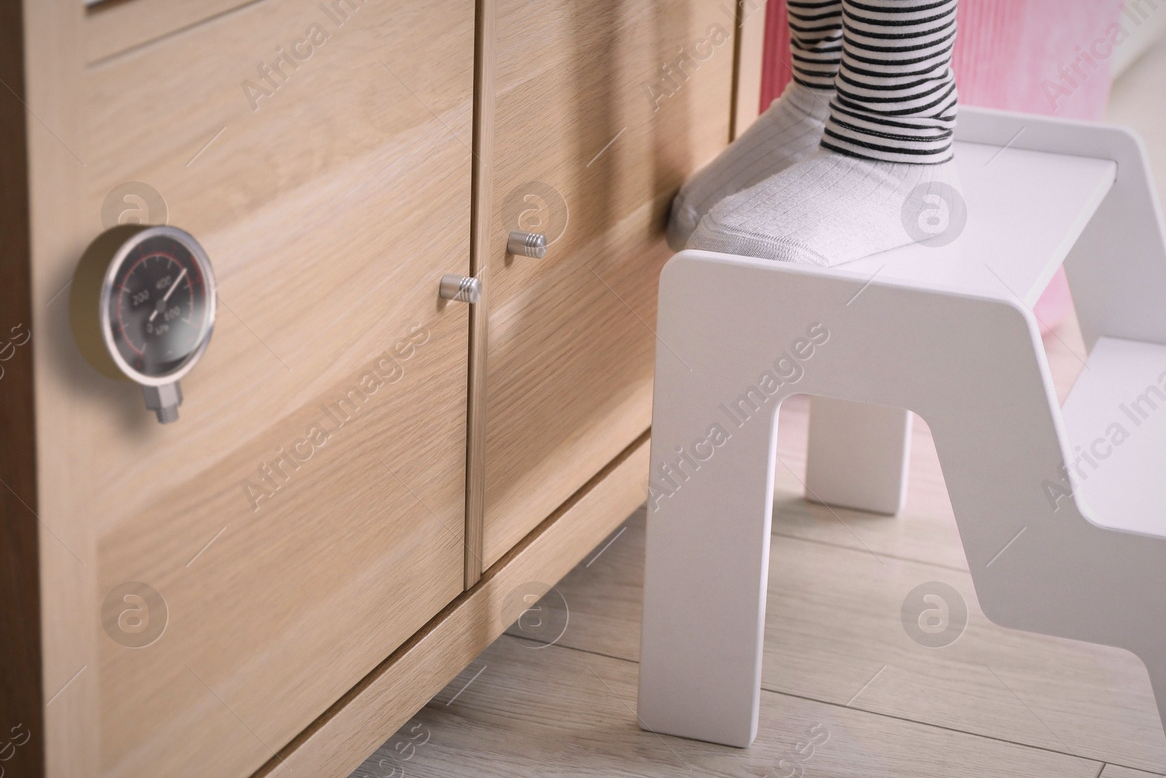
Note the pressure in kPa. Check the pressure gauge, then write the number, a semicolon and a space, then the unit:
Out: 450; kPa
